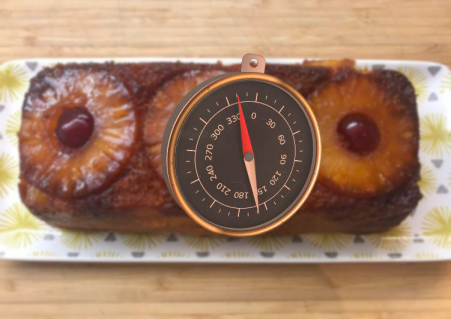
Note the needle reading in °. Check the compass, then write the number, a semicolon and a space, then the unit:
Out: 340; °
